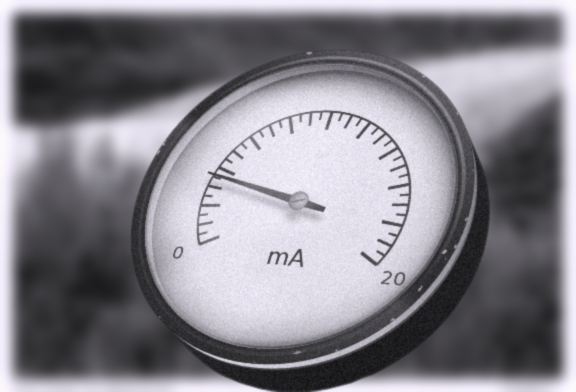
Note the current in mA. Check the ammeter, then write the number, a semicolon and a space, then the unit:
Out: 3.5; mA
